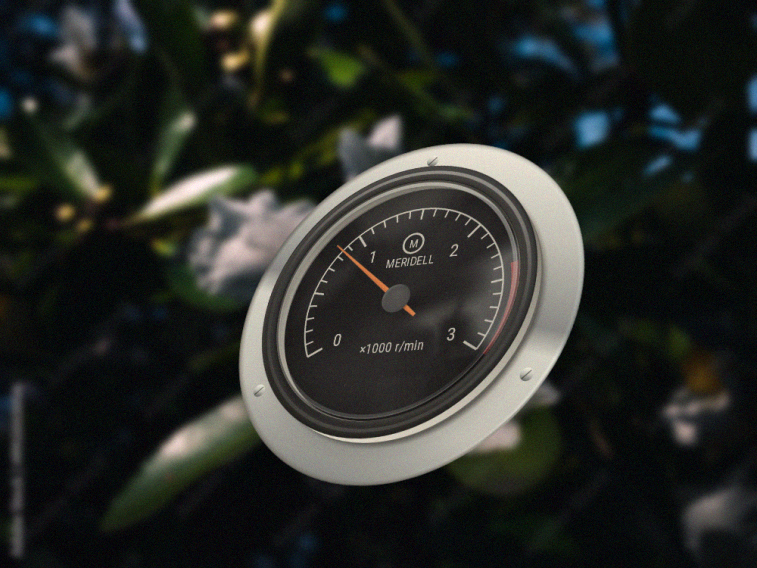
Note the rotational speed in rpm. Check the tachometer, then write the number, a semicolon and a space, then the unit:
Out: 850; rpm
